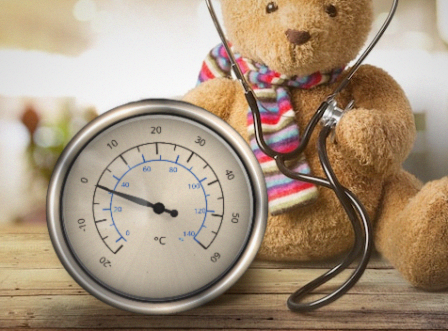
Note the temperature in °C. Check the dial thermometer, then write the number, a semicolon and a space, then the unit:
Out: 0; °C
